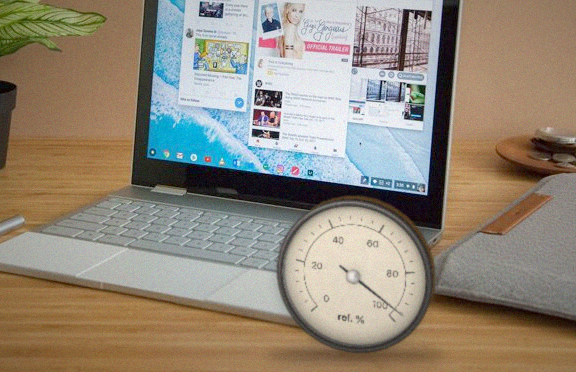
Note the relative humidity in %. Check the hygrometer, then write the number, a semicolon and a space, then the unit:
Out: 96; %
